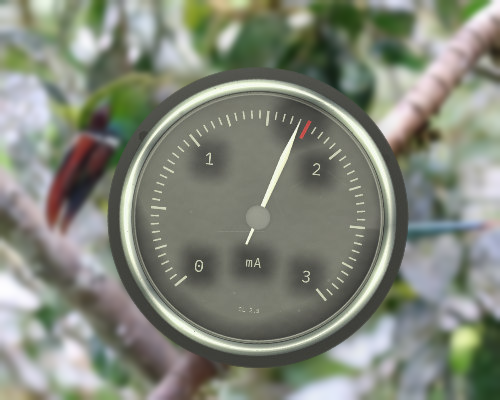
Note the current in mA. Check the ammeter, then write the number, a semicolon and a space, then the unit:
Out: 1.7; mA
